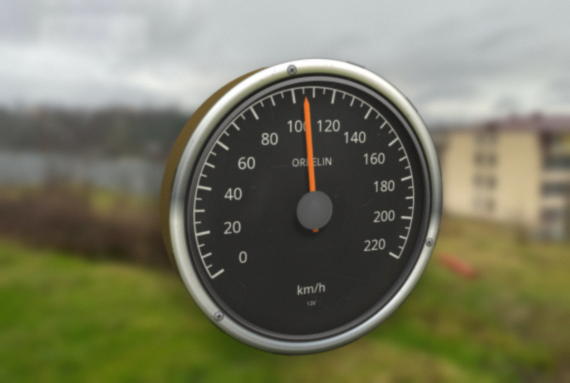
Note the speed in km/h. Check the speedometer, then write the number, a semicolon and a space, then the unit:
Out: 105; km/h
